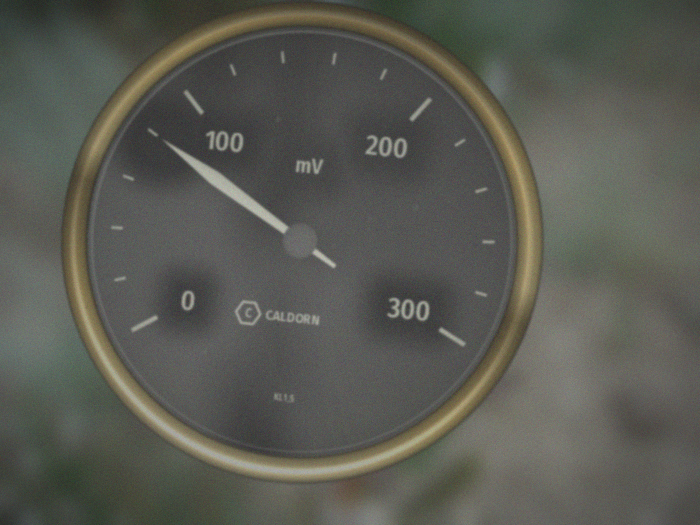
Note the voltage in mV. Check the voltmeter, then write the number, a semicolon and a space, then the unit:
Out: 80; mV
